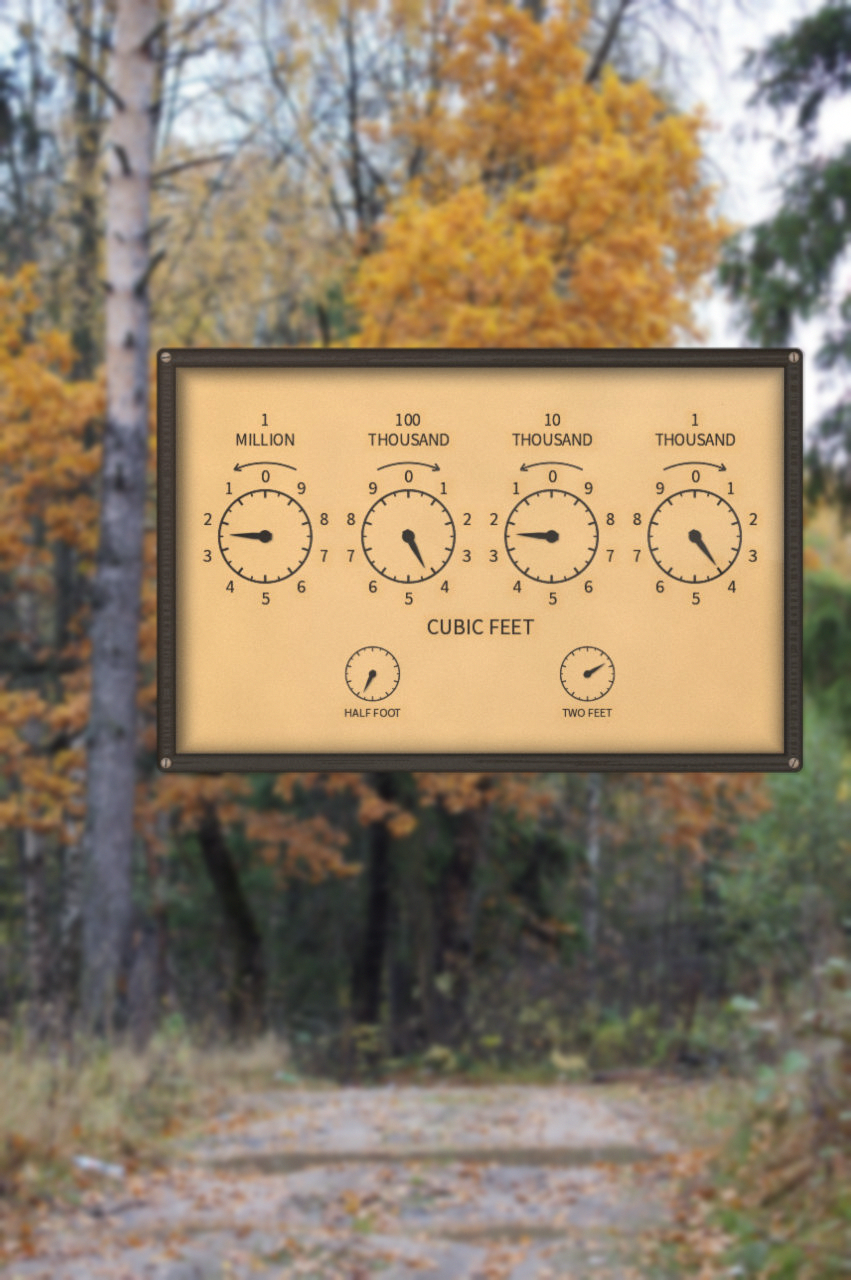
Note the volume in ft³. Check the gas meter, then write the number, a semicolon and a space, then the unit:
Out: 242400; ft³
